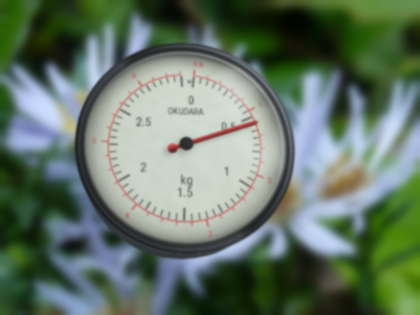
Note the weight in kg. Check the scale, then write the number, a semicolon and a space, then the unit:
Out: 0.55; kg
